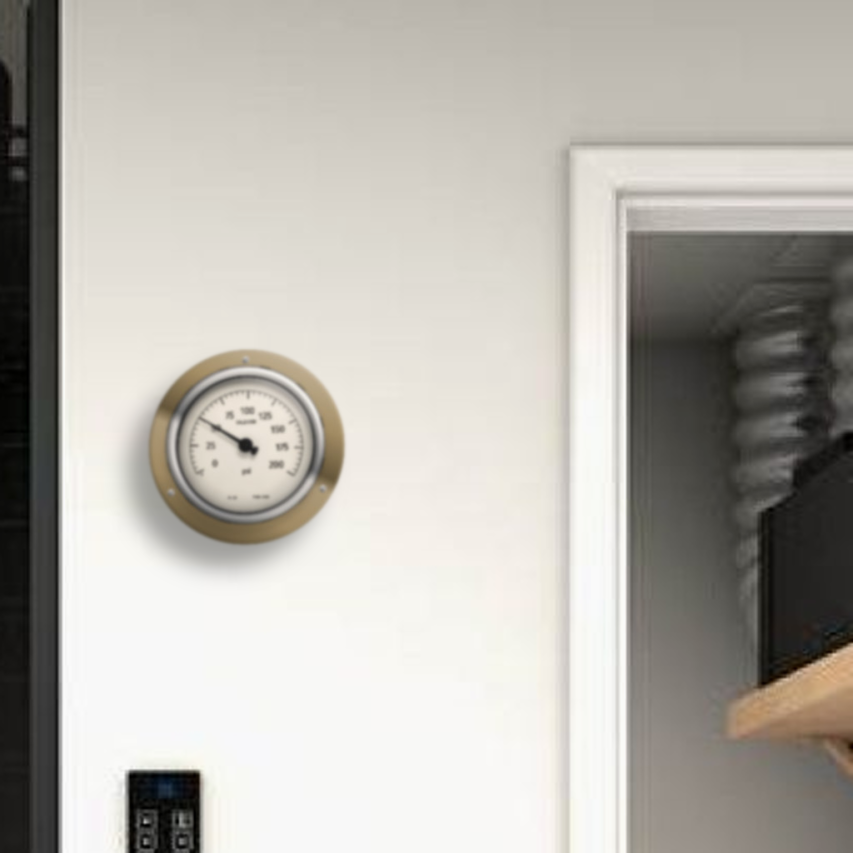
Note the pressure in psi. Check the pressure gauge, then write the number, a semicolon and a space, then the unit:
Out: 50; psi
